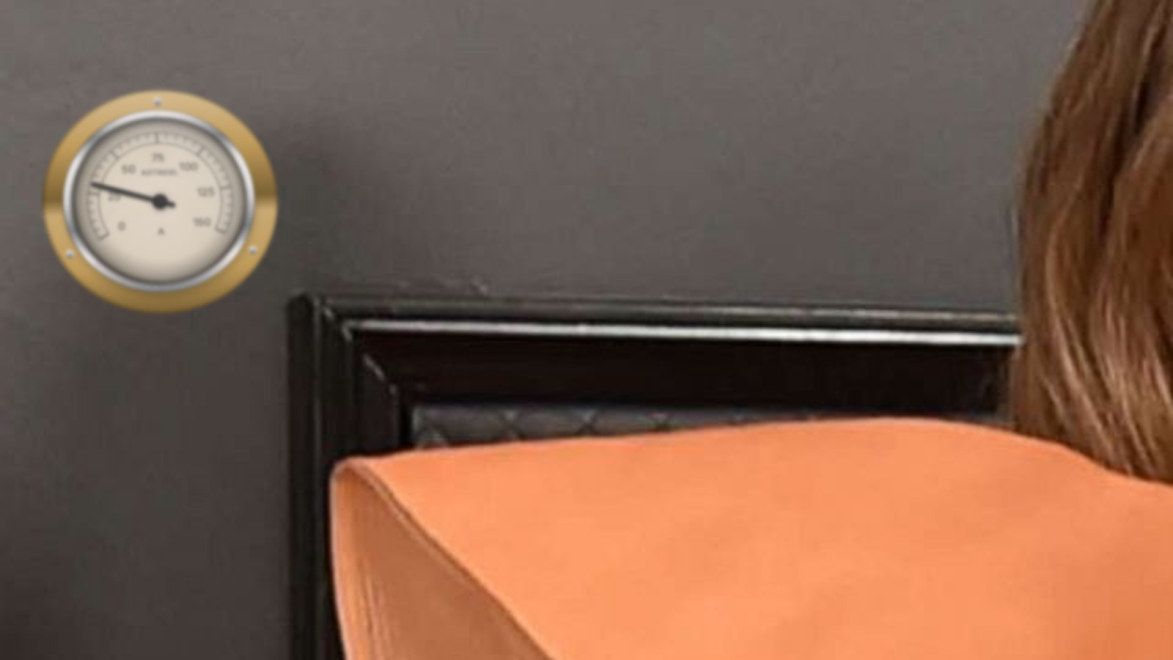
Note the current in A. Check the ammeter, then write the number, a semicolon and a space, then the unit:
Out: 30; A
